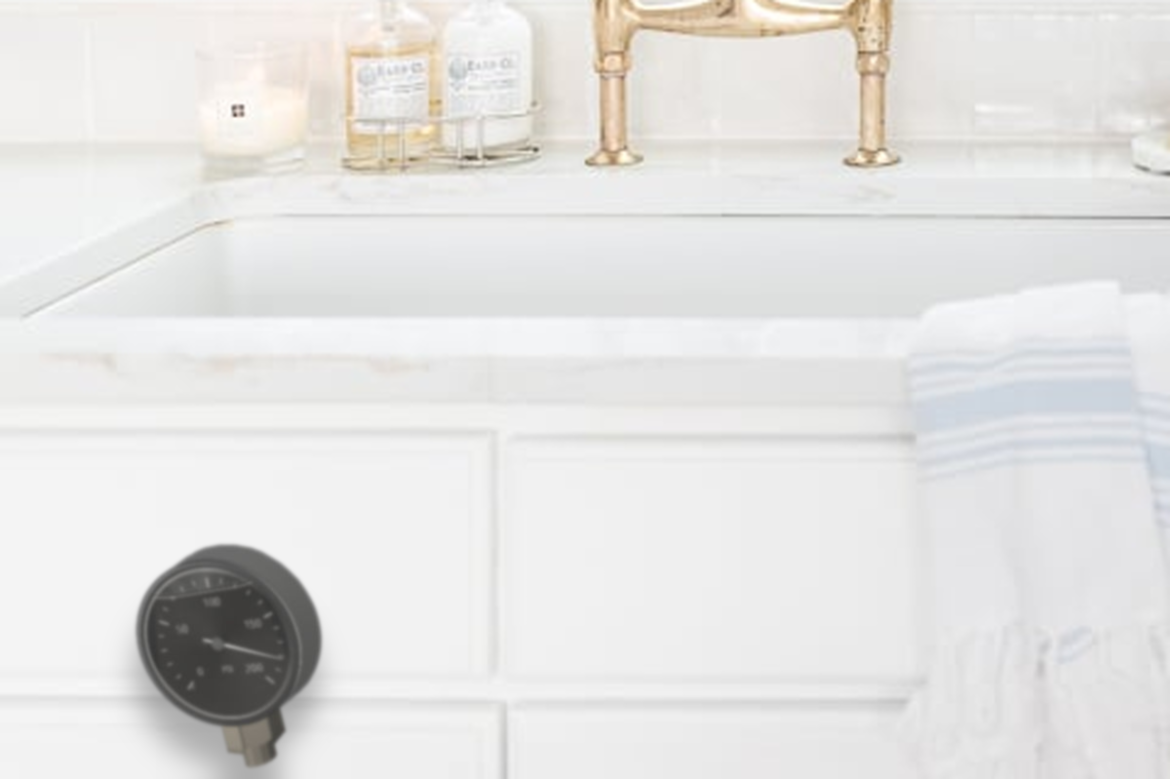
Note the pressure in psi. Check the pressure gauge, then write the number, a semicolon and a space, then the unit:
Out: 180; psi
